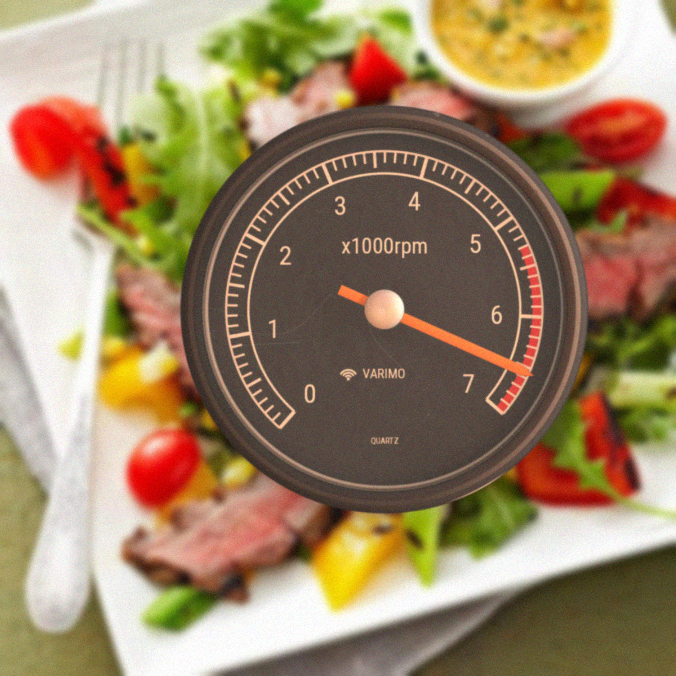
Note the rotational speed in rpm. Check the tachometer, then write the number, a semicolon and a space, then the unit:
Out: 6550; rpm
